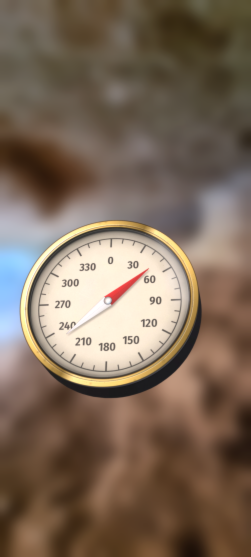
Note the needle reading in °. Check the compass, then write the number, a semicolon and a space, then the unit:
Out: 50; °
